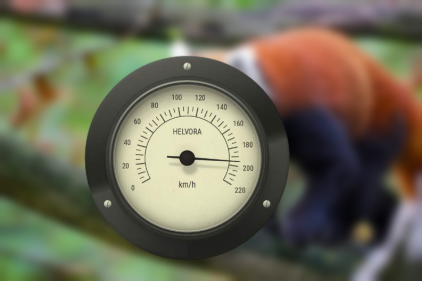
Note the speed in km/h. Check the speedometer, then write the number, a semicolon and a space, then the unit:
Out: 195; km/h
